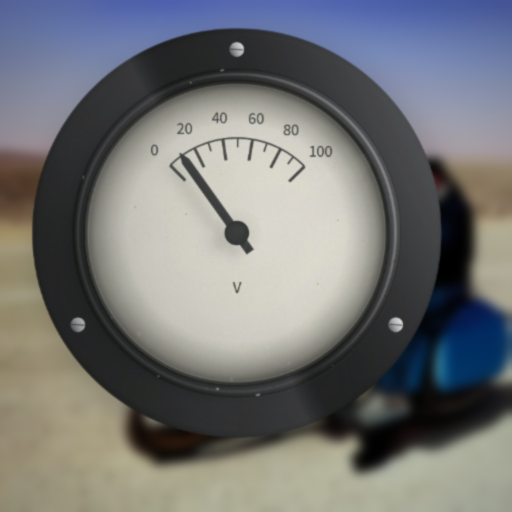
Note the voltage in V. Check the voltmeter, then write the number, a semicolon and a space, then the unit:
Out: 10; V
